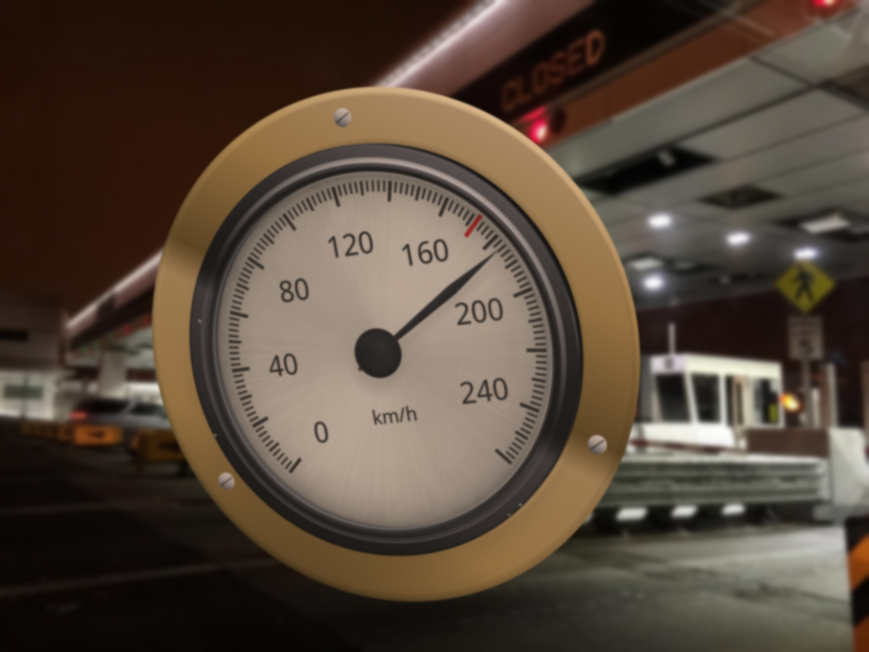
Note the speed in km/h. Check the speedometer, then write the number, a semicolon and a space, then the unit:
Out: 184; km/h
